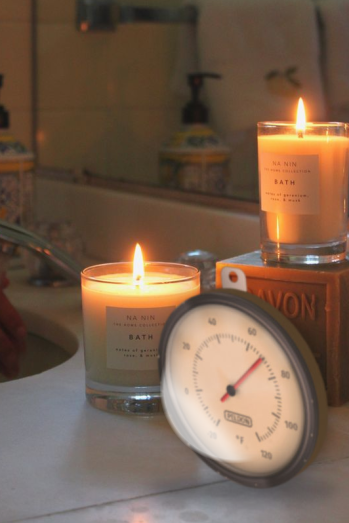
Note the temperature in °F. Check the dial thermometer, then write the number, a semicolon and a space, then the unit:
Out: 70; °F
